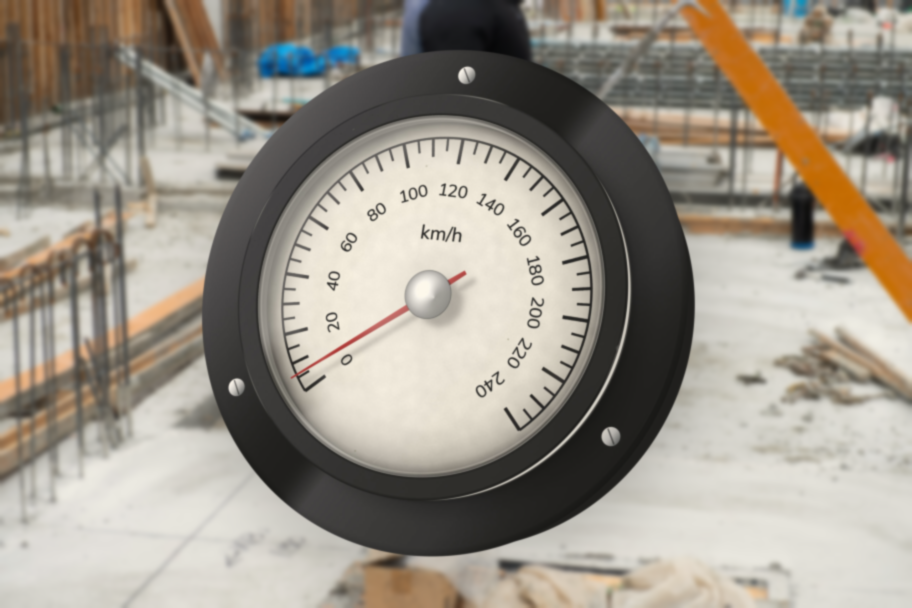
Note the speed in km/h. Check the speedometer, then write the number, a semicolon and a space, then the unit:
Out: 5; km/h
